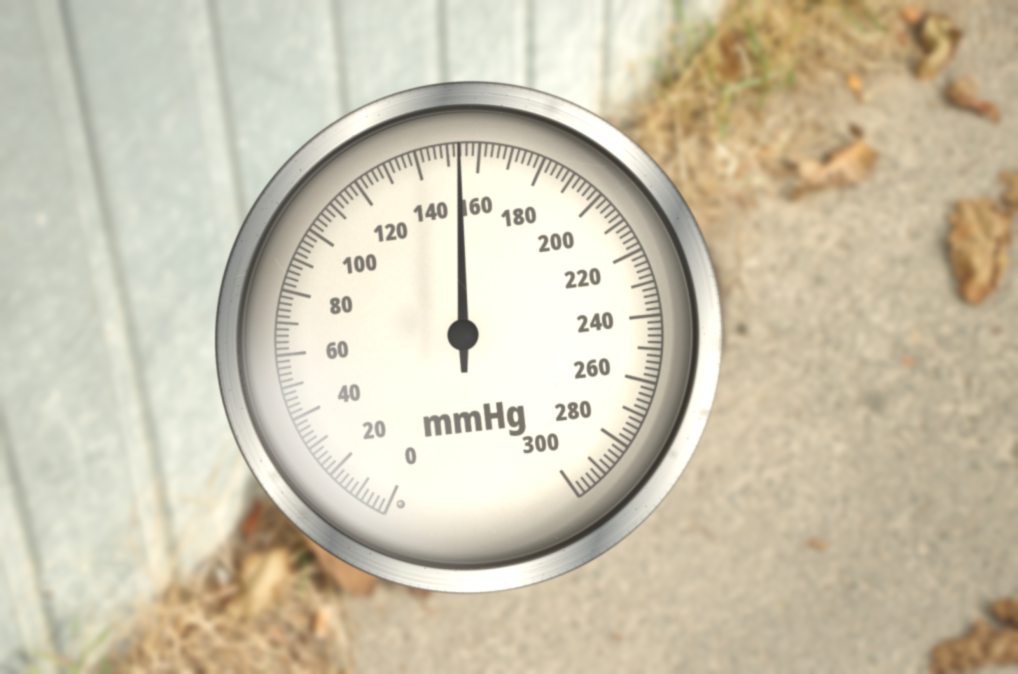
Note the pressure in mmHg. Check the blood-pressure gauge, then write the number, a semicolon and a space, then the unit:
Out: 154; mmHg
